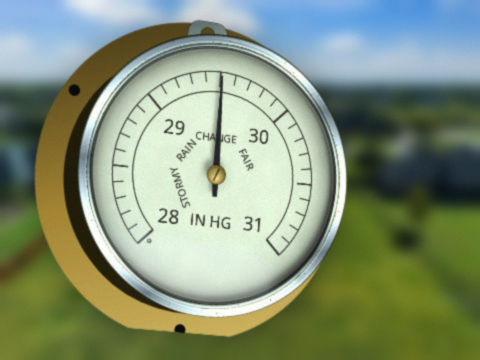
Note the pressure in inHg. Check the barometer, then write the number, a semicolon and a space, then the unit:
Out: 29.5; inHg
